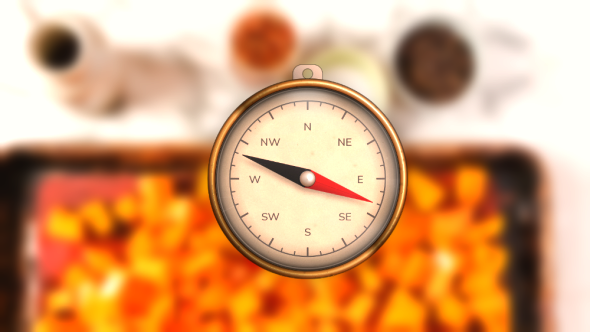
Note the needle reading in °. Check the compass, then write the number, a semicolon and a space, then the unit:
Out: 110; °
